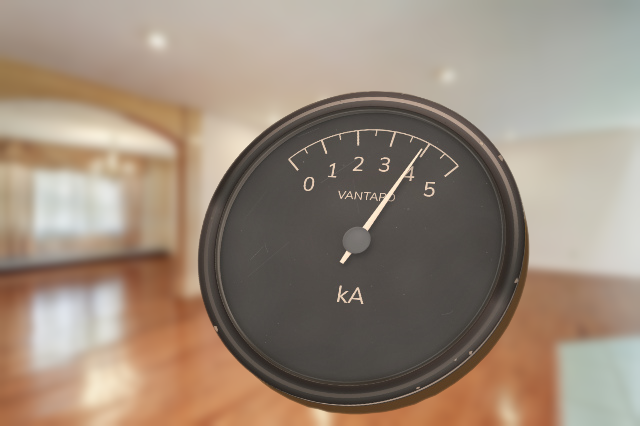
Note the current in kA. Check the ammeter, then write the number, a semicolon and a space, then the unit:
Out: 4; kA
